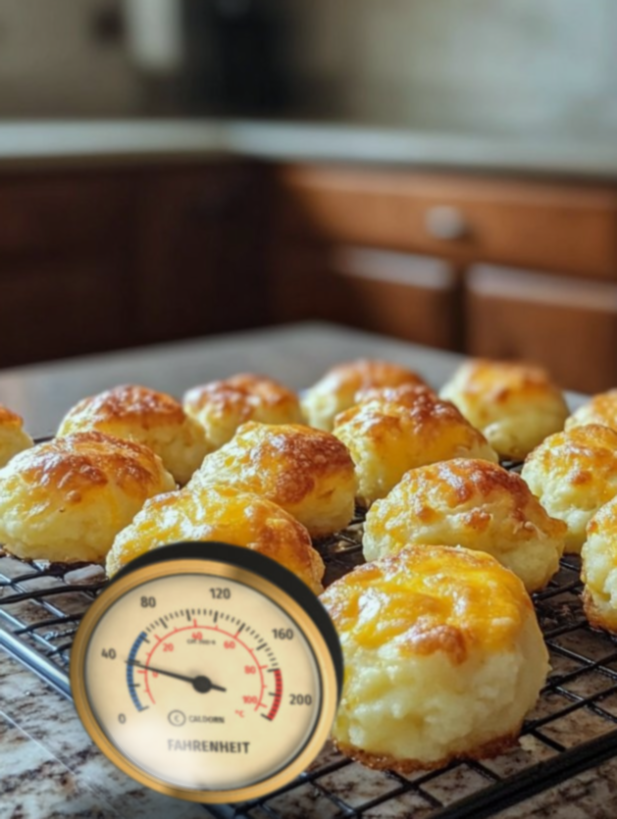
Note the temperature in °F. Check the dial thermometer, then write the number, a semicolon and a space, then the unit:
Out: 40; °F
